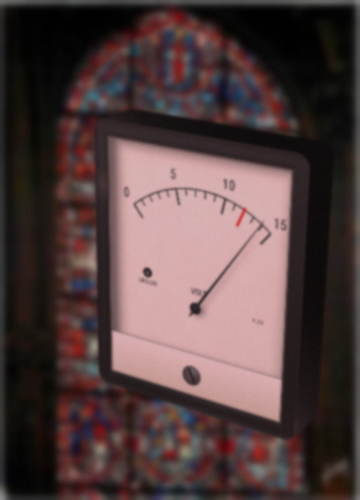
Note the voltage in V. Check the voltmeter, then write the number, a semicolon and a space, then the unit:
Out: 14; V
